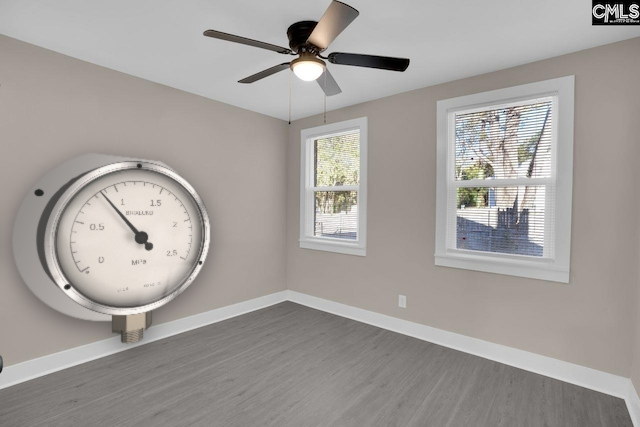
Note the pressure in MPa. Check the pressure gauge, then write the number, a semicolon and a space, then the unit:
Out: 0.85; MPa
